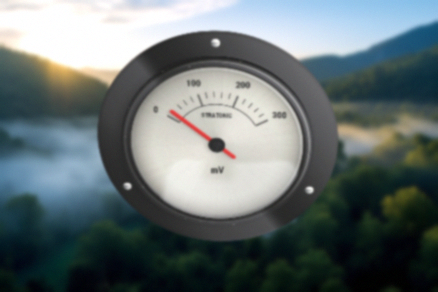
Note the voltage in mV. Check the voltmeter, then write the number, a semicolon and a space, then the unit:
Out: 20; mV
